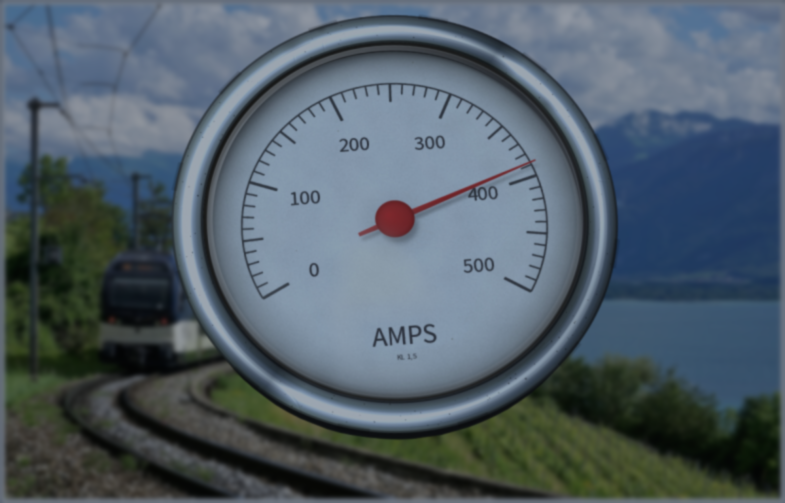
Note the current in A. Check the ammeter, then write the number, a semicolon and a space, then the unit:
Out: 390; A
